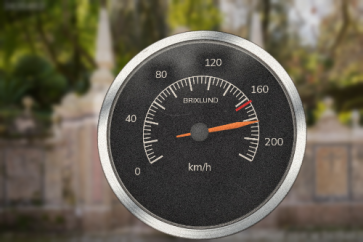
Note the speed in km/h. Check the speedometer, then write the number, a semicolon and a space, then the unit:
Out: 184; km/h
